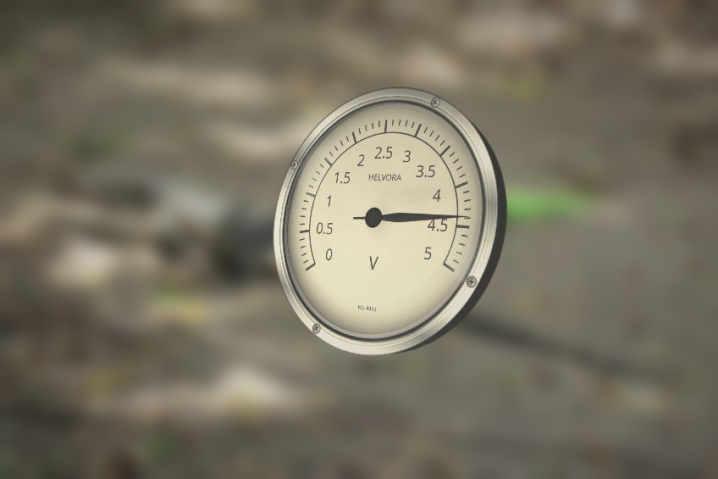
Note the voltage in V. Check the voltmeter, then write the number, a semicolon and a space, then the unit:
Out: 4.4; V
